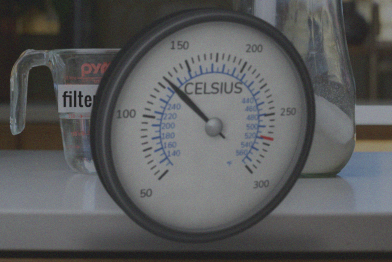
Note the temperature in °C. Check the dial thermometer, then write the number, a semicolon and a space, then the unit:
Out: 130; °C
